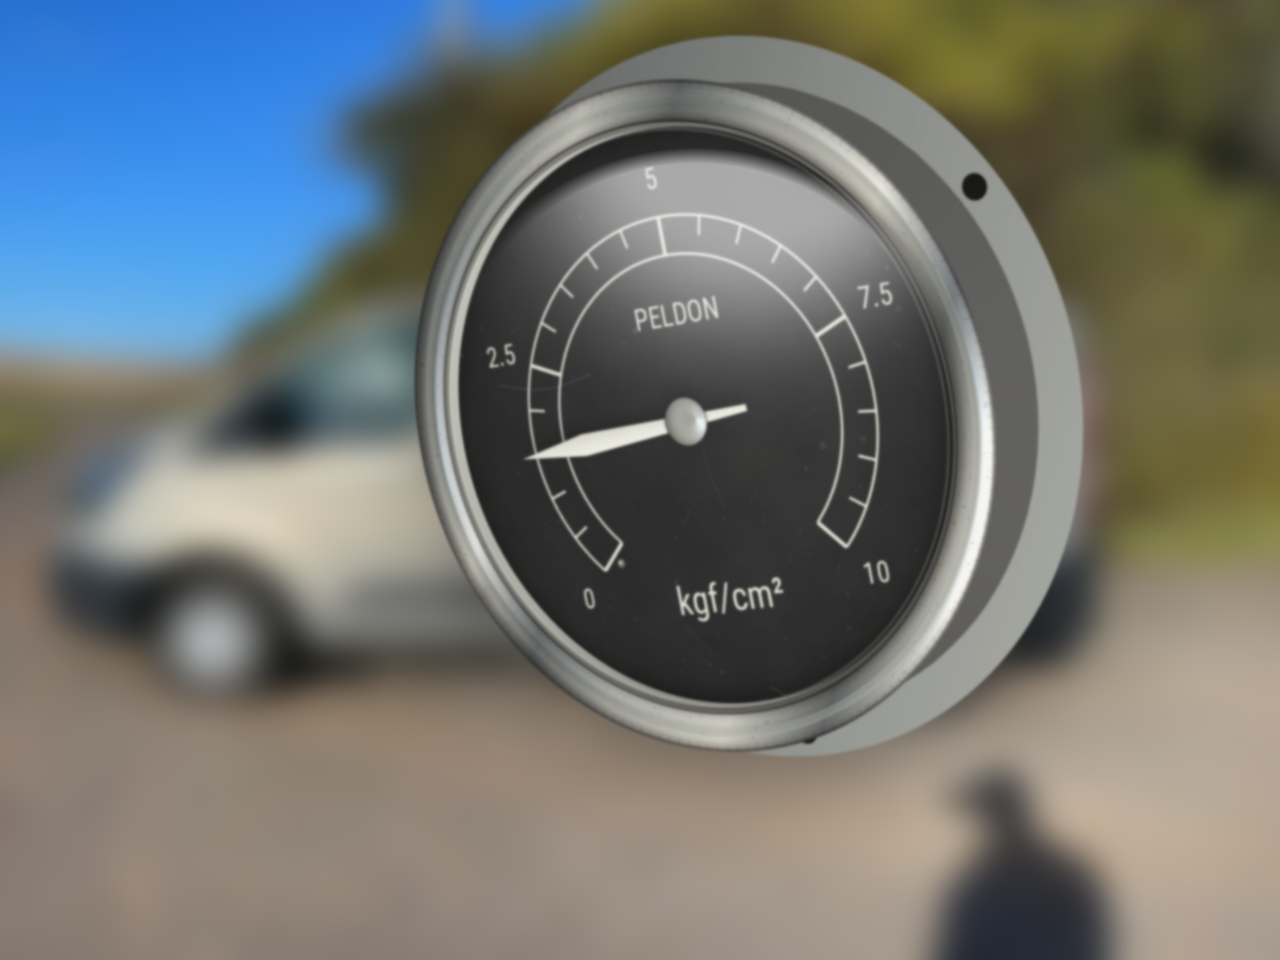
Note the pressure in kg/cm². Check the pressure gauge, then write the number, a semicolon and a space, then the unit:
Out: 1.5; kg/cm²
